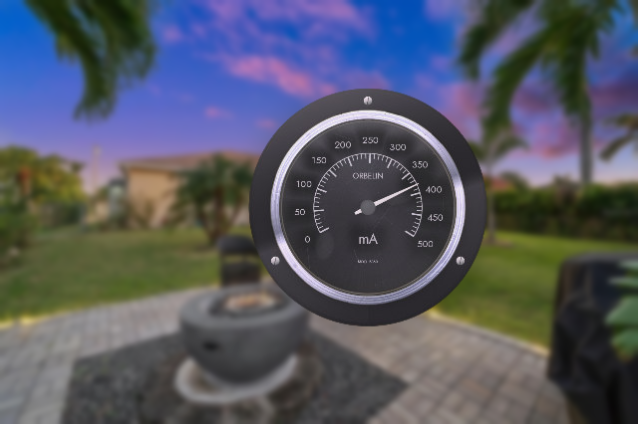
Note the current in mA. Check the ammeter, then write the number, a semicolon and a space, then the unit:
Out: 380; mA
